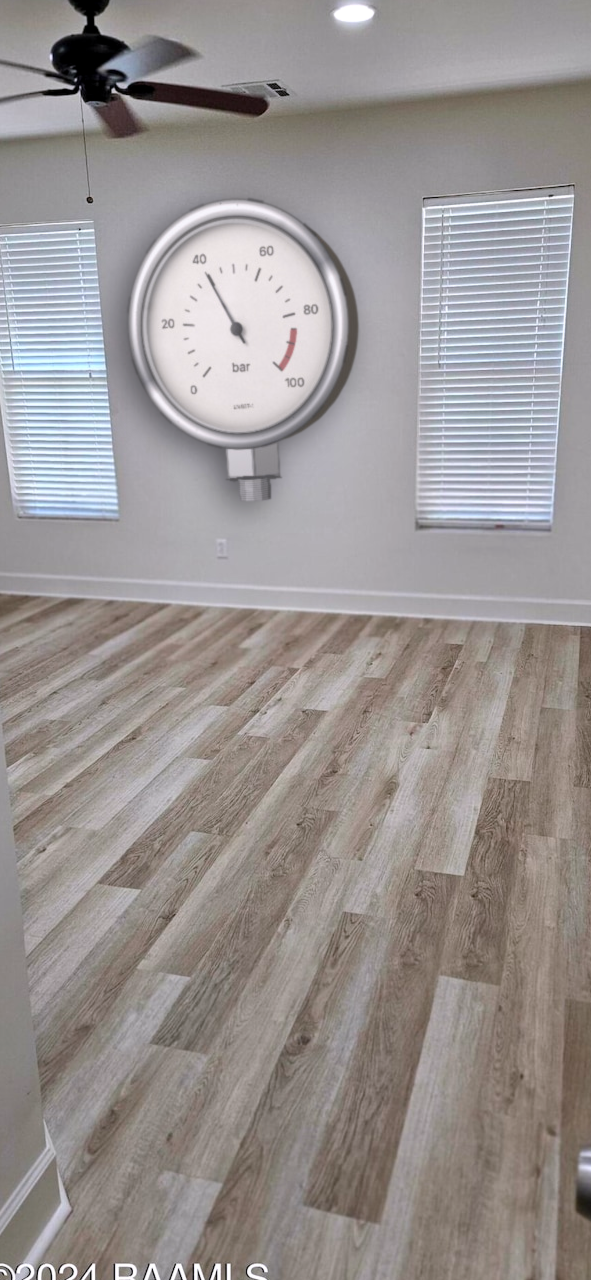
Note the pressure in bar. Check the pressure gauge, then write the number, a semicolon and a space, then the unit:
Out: 40; bar
